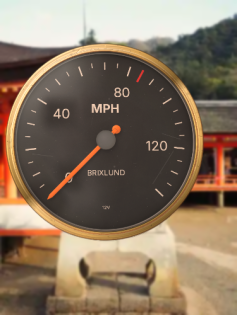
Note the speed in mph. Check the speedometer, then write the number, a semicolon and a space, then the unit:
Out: 0; mph
